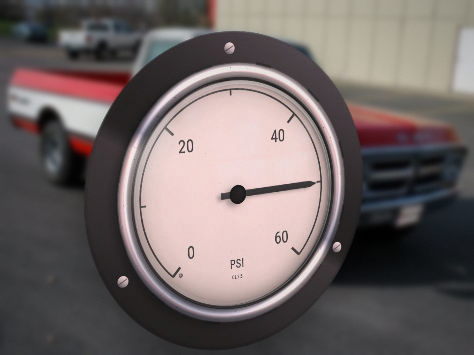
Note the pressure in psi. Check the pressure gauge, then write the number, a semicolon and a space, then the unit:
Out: 50; psi
